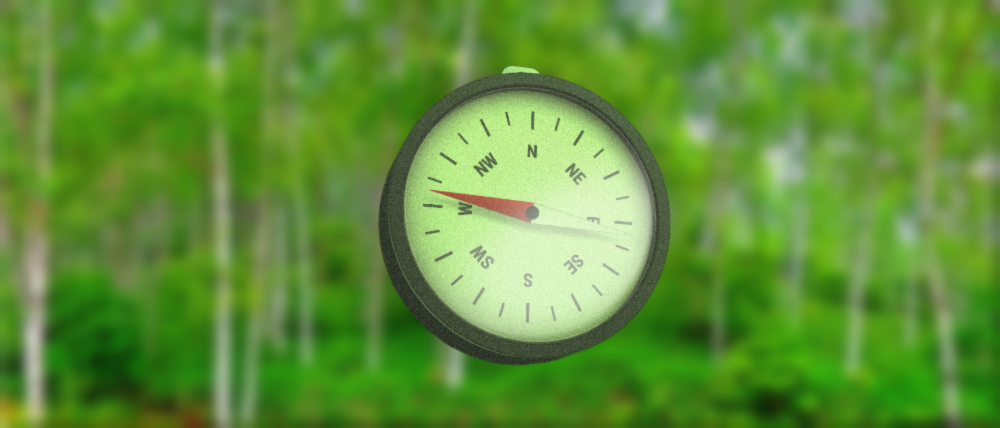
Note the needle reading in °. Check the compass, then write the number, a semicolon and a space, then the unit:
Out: 277.5; °
